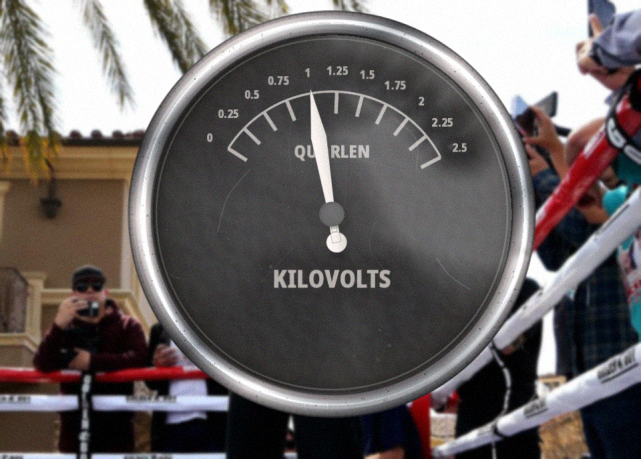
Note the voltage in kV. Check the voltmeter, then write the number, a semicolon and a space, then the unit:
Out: 1; kV
